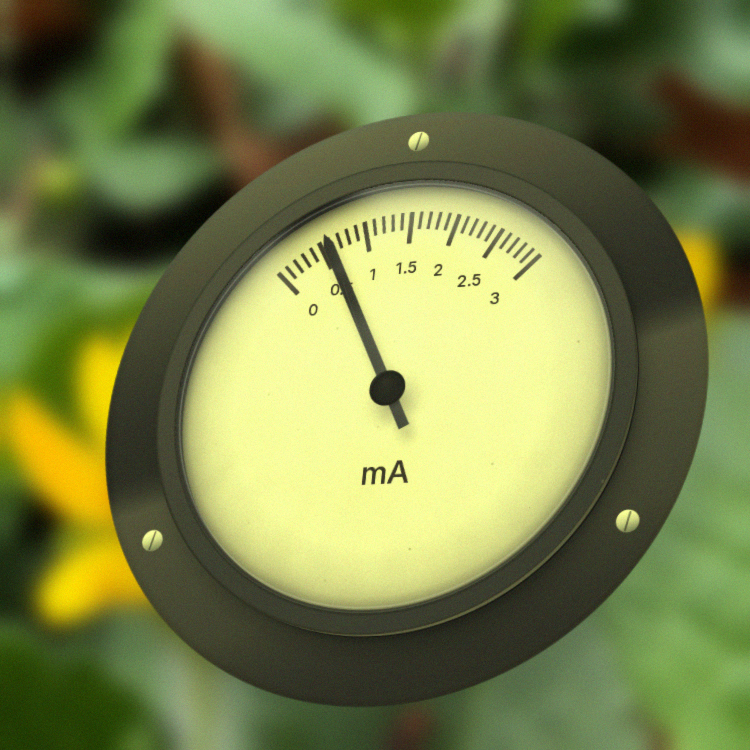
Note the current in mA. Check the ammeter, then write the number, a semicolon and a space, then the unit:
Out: 0.6; mA
